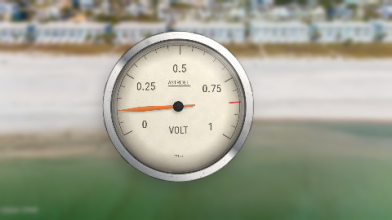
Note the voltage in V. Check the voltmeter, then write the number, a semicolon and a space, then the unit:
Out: 0.1; V
